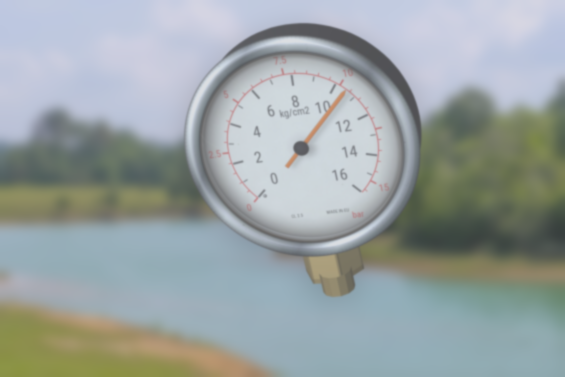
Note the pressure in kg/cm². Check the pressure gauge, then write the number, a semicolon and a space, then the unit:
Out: 10.5; kg/cm²
